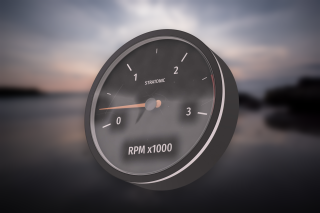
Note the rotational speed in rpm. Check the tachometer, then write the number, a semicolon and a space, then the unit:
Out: 250; rpm
